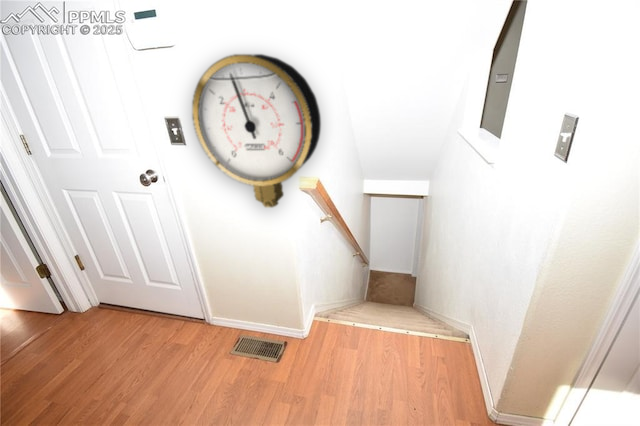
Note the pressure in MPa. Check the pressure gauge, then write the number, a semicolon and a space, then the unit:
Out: 2.75; MPa
